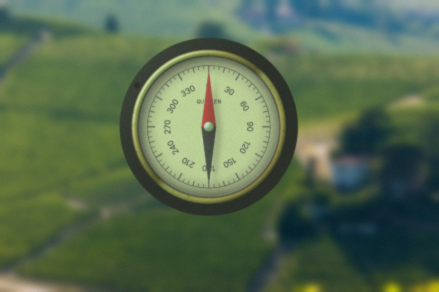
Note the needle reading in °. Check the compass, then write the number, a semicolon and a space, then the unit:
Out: 0; °
